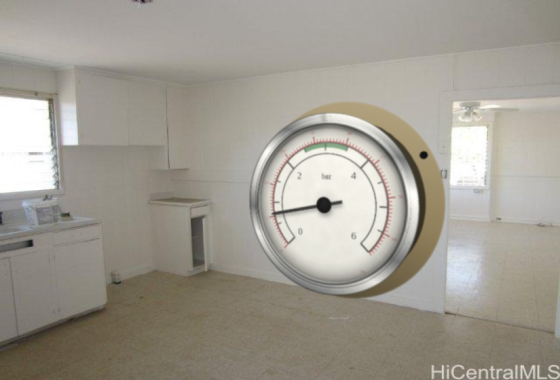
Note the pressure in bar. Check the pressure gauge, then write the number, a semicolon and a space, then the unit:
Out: 0.75; bar
